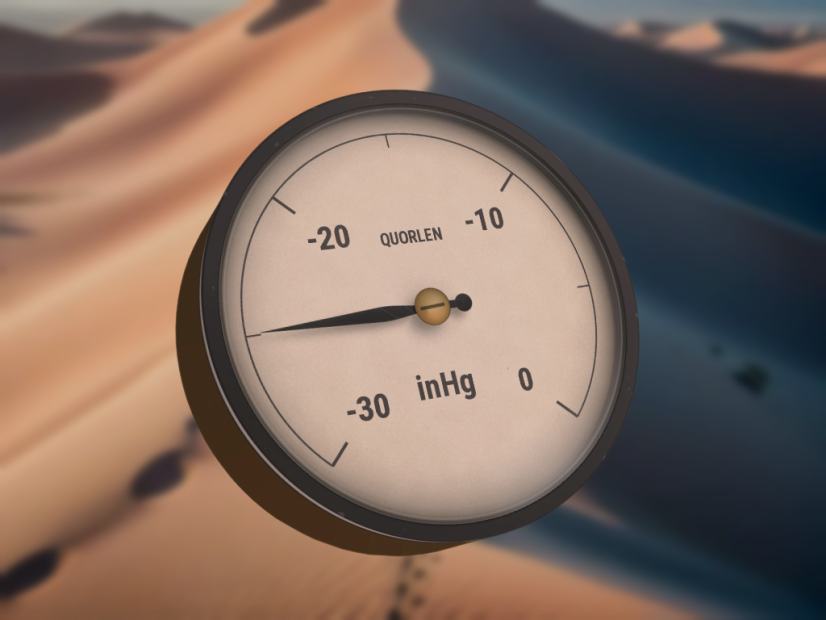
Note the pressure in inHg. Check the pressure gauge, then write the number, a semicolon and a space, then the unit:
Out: -25; inHg
